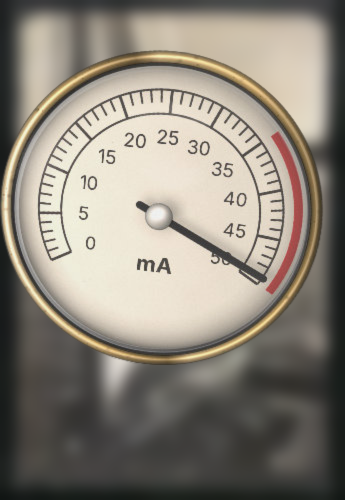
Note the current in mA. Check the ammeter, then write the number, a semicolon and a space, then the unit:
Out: 49; mA
